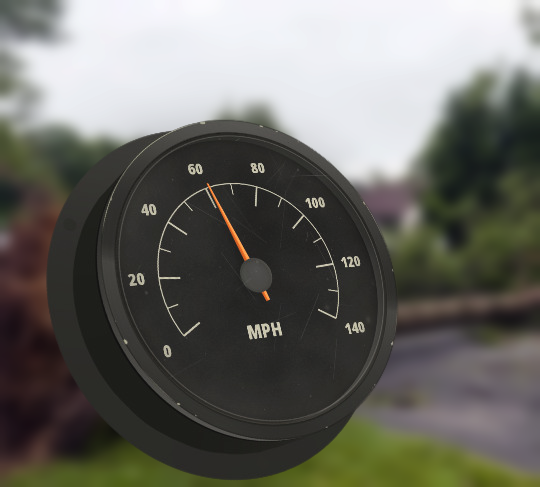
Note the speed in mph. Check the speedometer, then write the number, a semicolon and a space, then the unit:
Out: 60; mph
